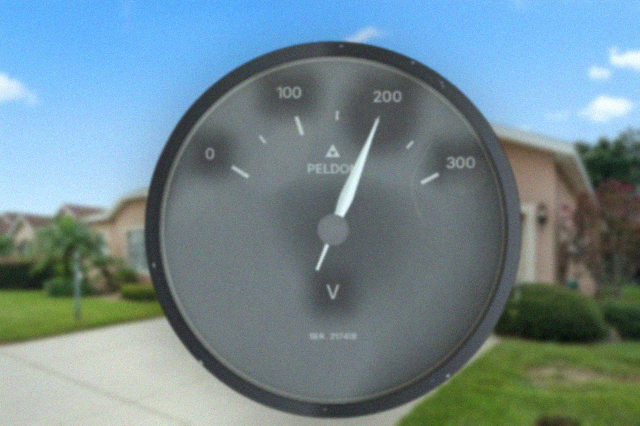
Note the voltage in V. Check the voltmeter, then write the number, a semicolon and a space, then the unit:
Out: 200; V
